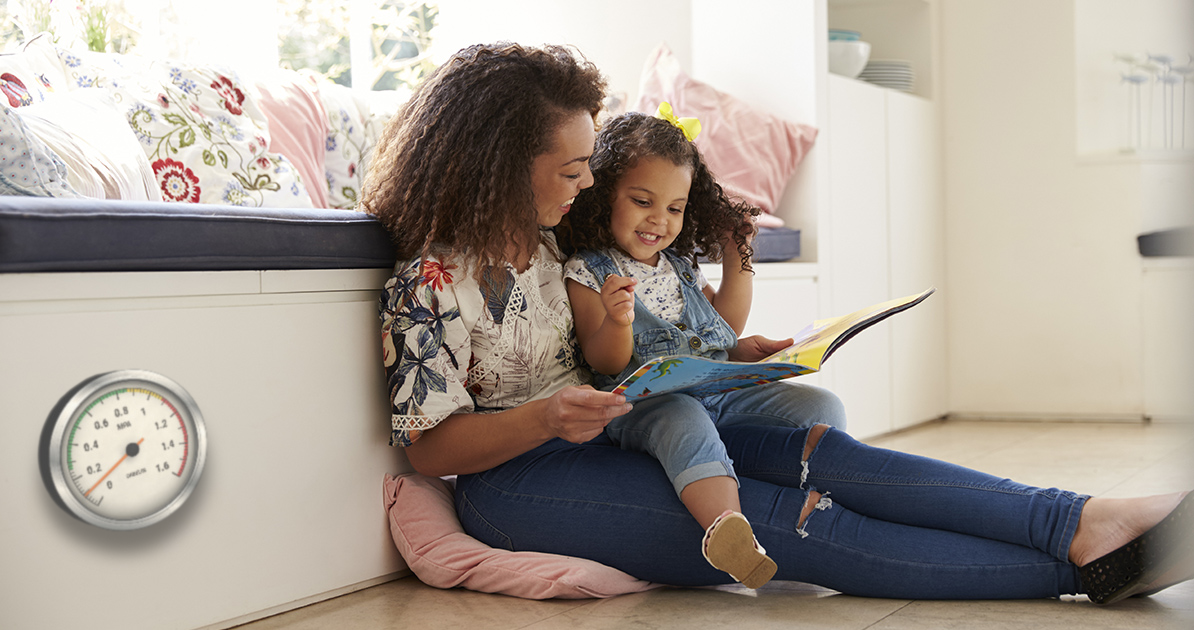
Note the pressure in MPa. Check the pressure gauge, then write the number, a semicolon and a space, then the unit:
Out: 0.1; MPa
